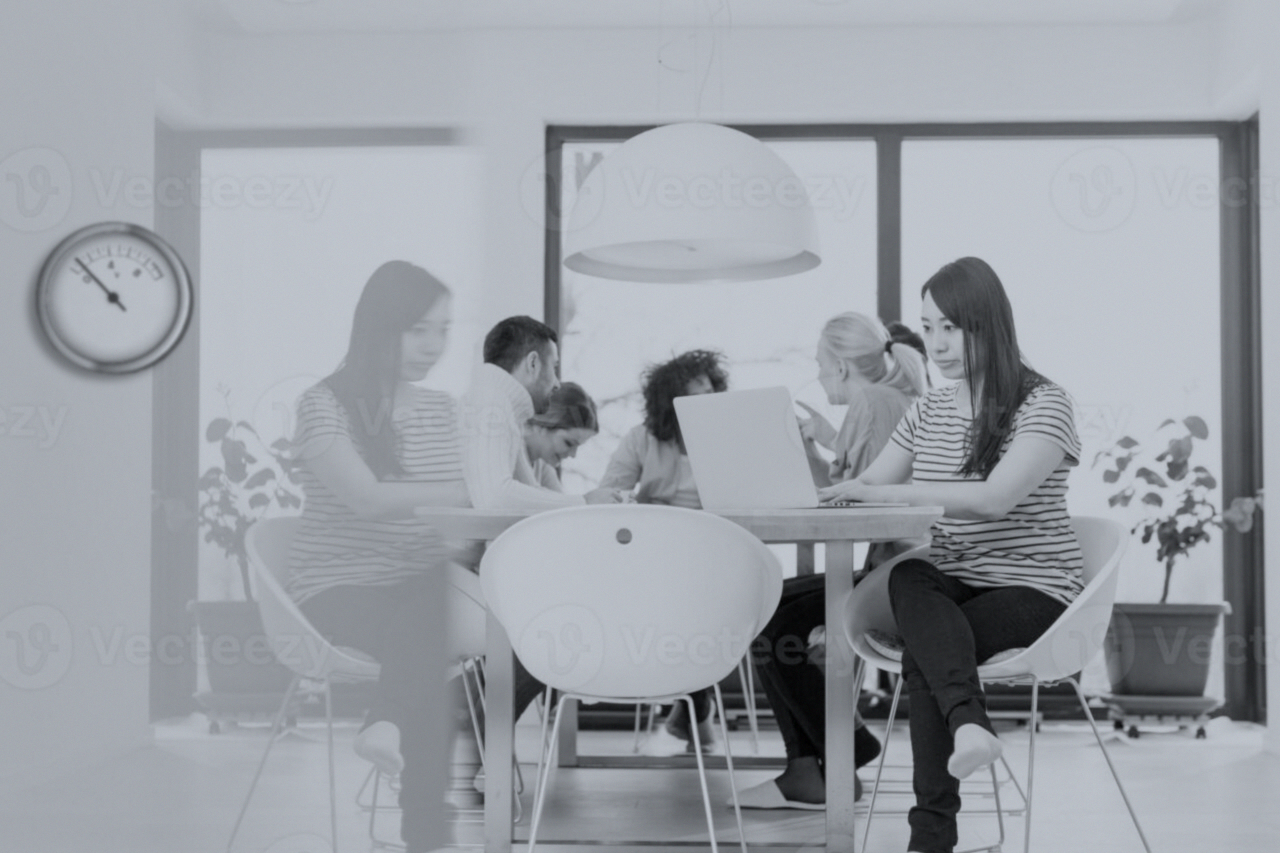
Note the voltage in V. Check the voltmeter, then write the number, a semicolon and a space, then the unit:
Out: 1; V
